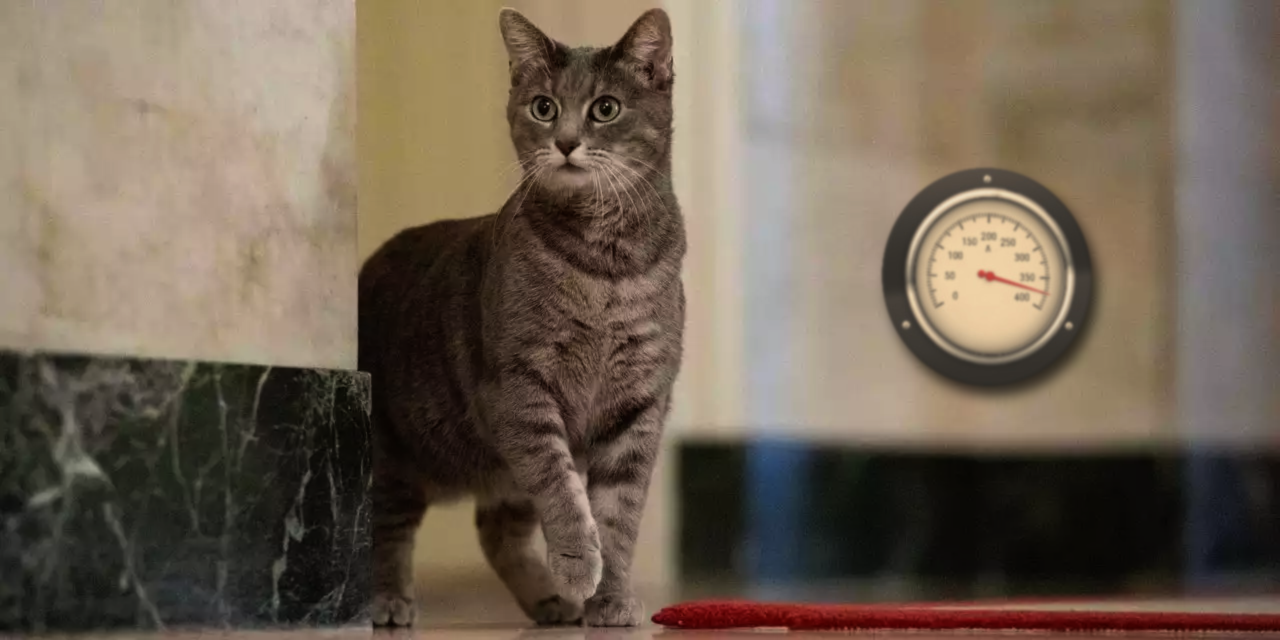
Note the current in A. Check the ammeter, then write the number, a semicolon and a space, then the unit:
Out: 375; A
